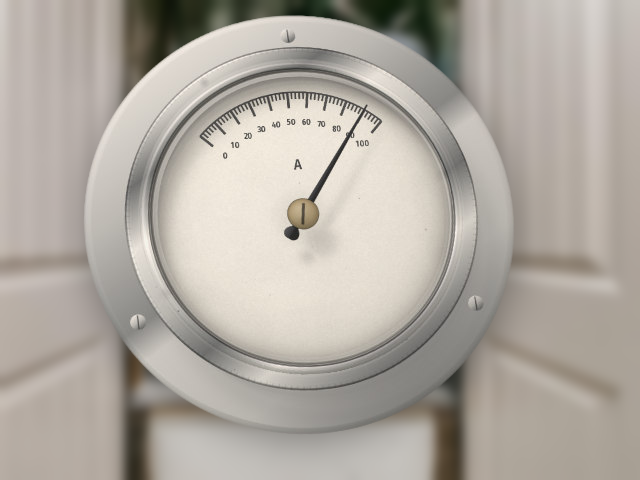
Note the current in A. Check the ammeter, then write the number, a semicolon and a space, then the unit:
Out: 90; A
